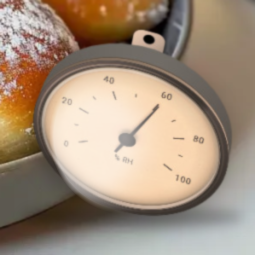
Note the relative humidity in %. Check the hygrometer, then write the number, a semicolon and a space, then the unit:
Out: 60; %
